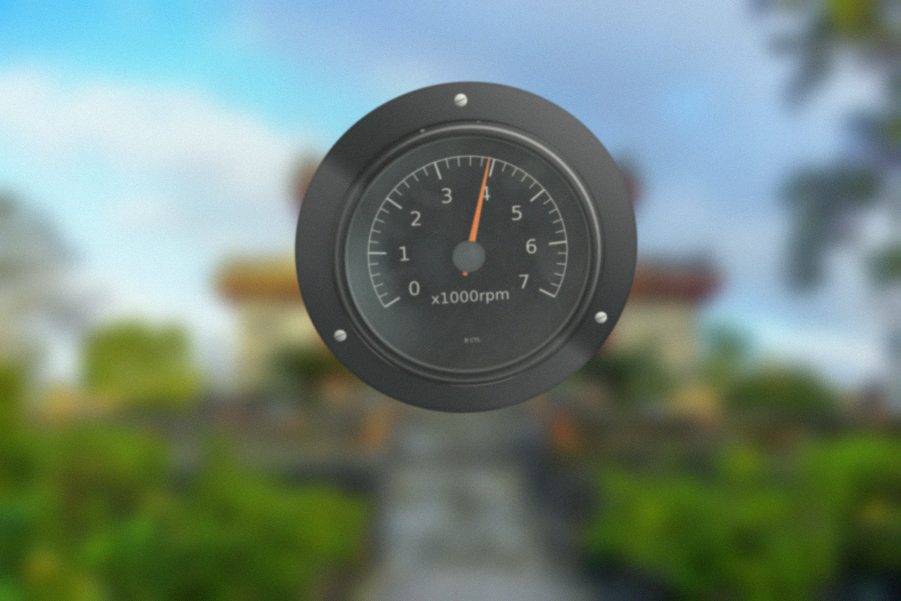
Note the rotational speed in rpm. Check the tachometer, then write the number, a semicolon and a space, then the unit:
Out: 3900; rpm
